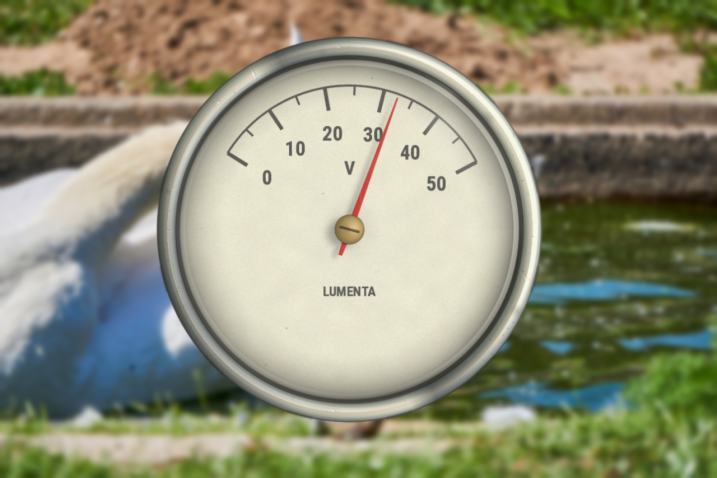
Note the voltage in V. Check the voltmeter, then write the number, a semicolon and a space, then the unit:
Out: 32.5; V
